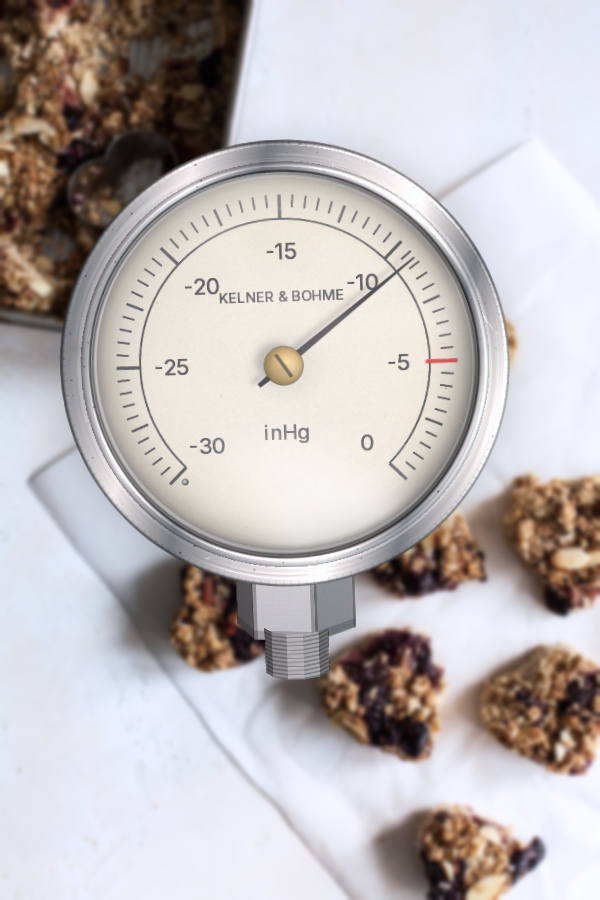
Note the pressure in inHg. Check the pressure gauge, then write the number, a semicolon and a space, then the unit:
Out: -9.25; inHg
